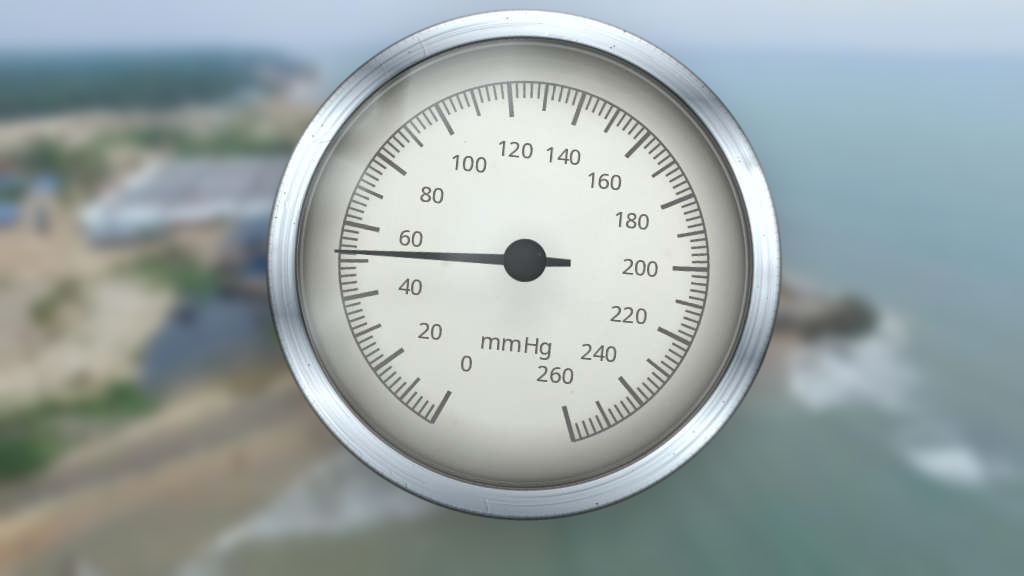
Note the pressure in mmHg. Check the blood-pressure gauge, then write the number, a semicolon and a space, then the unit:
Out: 52; mmHg
